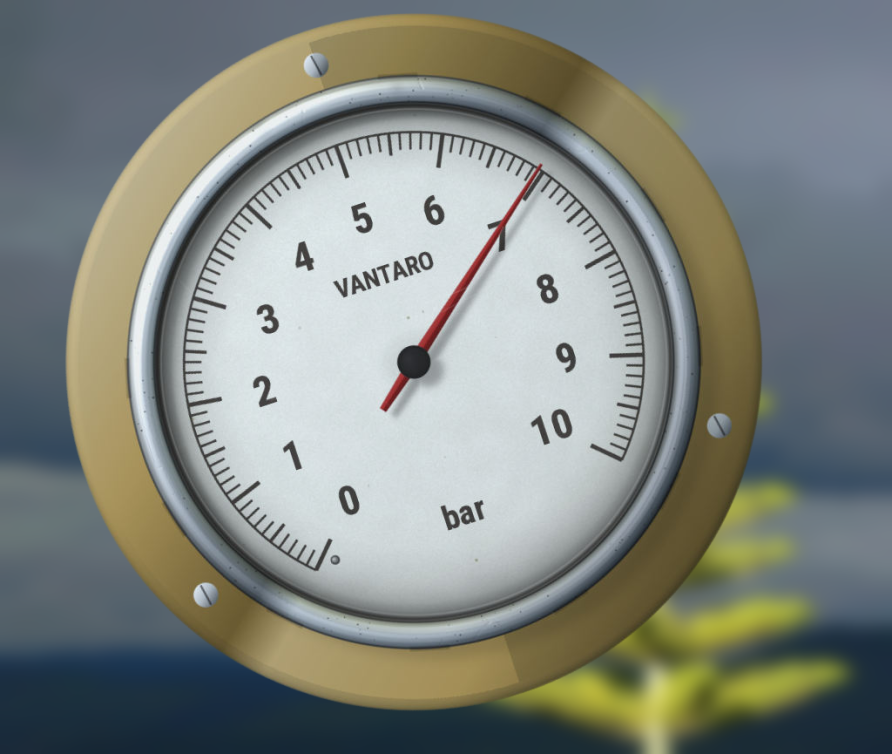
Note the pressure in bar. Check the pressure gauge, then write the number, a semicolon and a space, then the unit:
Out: 6.95; bar
